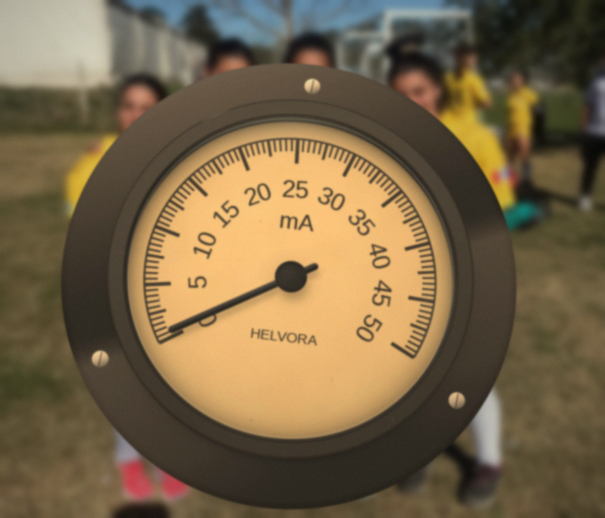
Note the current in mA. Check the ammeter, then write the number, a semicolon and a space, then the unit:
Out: 0.5; mA
